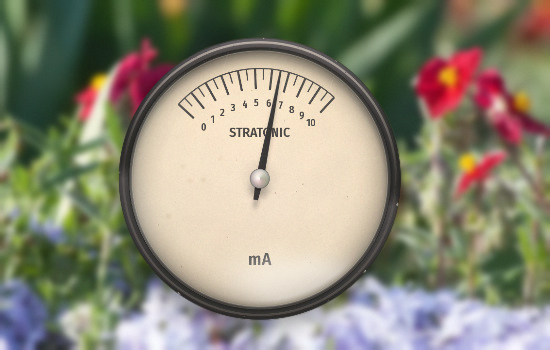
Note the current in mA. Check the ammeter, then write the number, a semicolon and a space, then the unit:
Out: 6.5; mA
